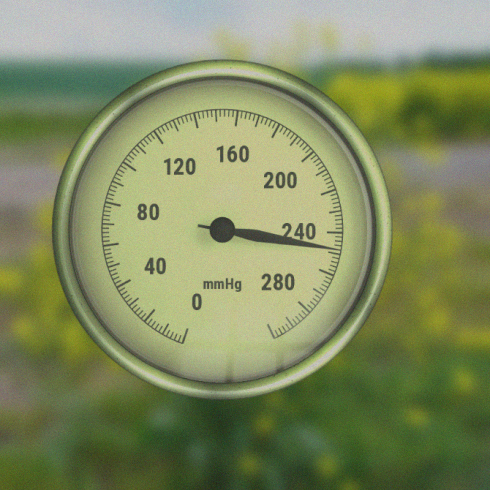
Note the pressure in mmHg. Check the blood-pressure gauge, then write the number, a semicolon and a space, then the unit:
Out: 248; mmHg
